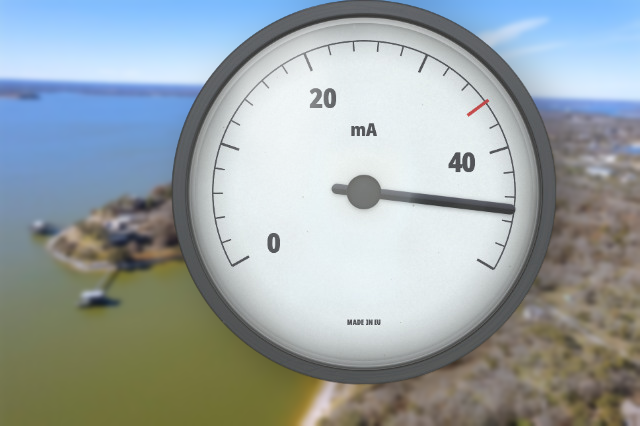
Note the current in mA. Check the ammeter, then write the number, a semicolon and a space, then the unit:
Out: 45; mA
